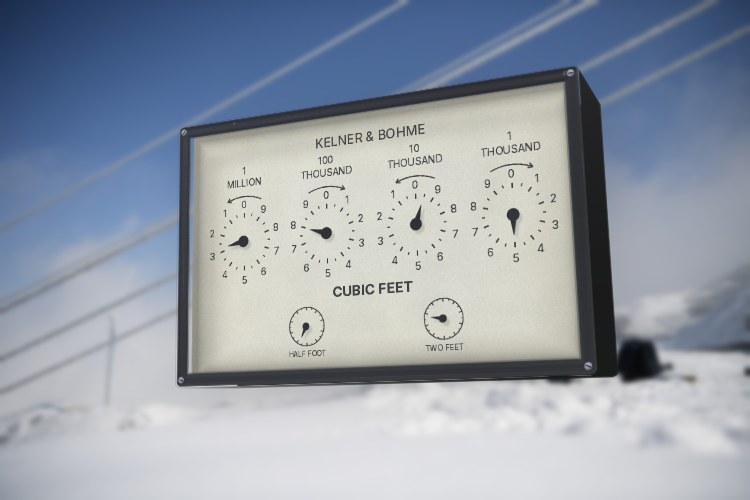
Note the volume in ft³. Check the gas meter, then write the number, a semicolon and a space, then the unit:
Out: 279500; ft³
